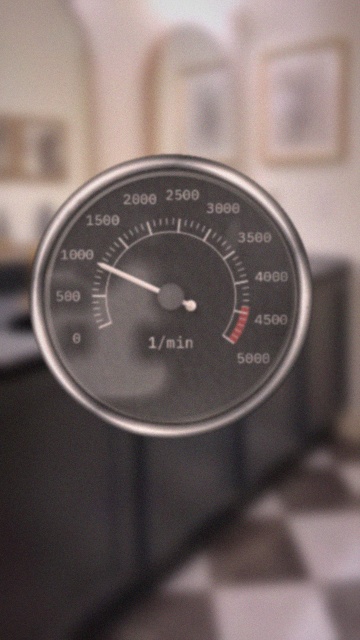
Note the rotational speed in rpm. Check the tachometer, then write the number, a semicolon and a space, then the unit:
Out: 1000; rpm
